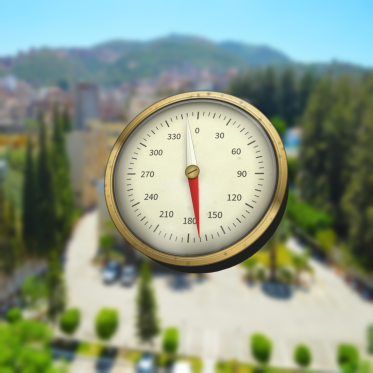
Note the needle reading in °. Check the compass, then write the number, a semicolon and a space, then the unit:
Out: 170; °
